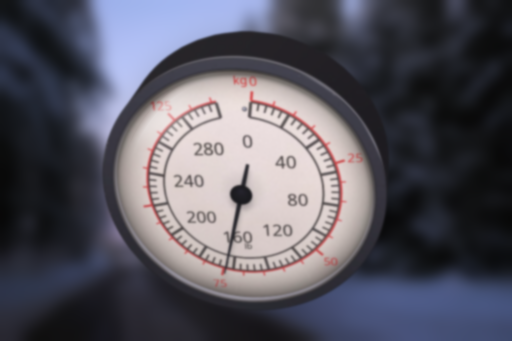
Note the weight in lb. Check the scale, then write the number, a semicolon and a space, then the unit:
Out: 164; lb
